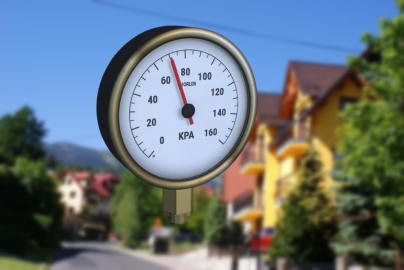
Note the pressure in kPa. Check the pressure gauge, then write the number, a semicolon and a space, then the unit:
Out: 70; kPa
